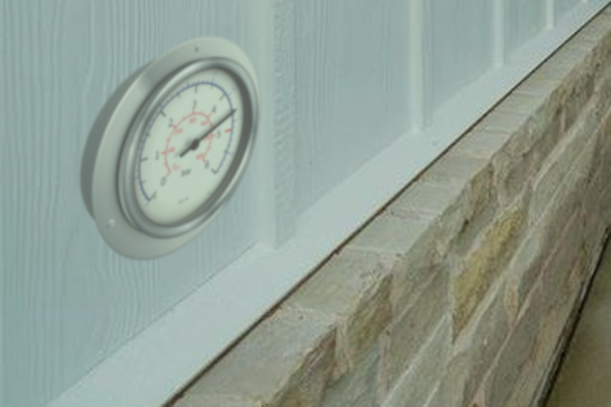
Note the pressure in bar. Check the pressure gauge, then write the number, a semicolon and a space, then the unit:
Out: 4.5; bar
